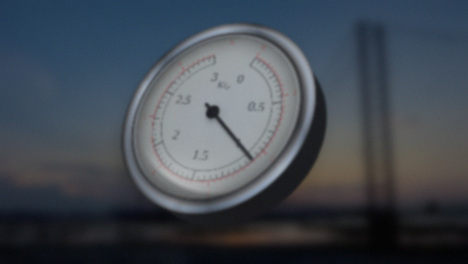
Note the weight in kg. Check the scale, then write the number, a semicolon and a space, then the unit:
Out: 1; kg
